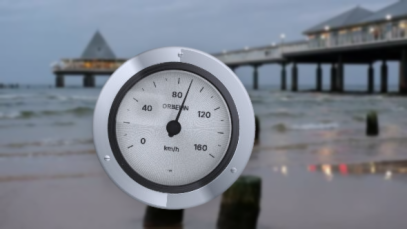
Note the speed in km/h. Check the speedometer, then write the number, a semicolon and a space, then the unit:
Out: 90; km/h
